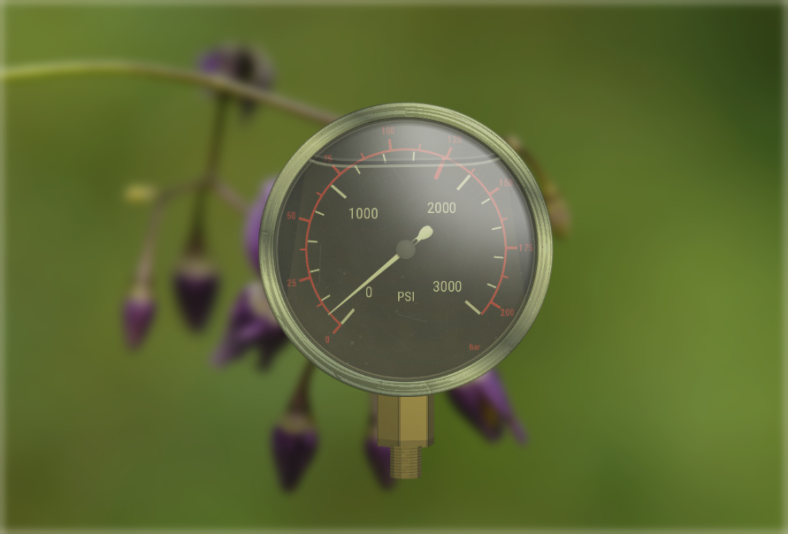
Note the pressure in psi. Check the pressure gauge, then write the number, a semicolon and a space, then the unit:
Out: 100; psi
